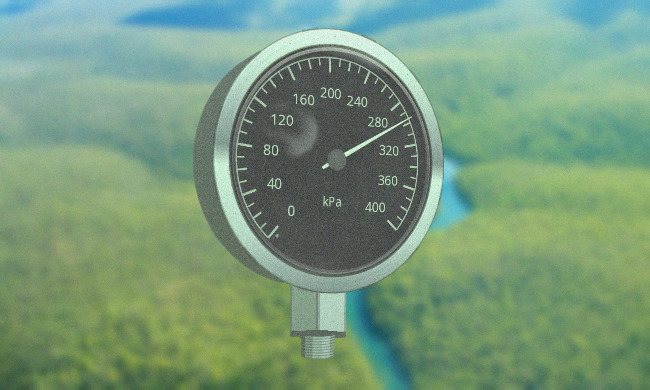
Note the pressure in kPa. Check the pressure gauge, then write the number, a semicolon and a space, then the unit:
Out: 295; kPa
